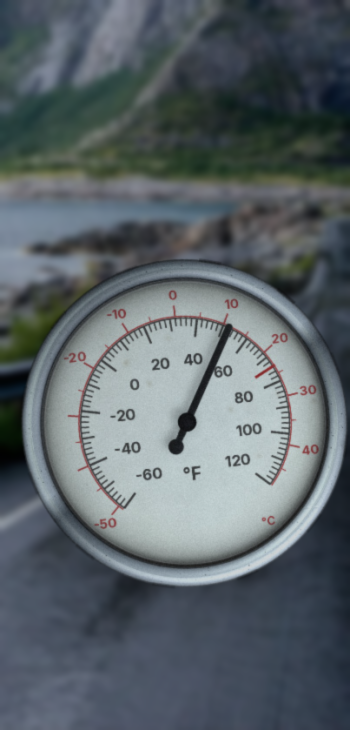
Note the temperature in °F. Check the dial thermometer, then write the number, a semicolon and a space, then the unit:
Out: 52; °F
